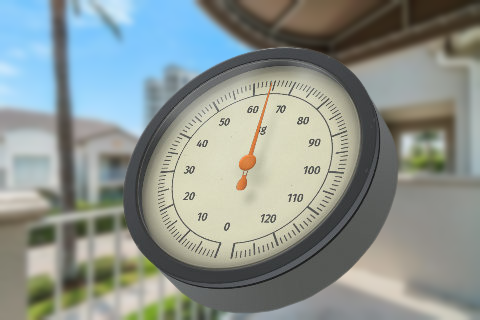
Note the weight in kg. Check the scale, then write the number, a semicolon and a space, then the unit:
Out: 65; kg
